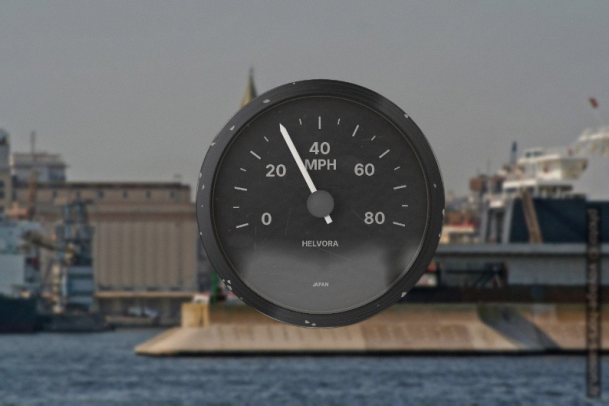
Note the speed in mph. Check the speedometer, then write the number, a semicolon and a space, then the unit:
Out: 30; mph
